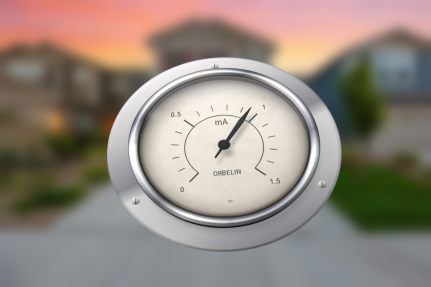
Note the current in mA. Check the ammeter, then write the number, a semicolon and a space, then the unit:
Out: 0.95; mA
